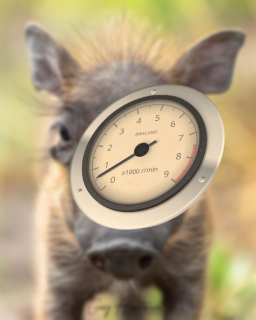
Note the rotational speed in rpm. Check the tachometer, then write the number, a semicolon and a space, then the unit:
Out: 500; rpm
